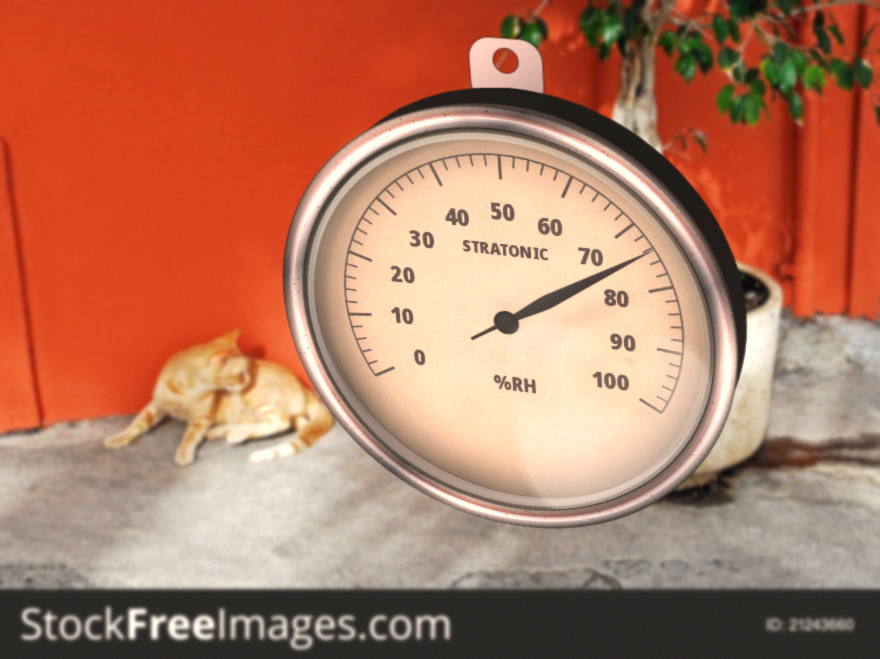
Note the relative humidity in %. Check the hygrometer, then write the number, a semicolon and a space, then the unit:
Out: 74; %
